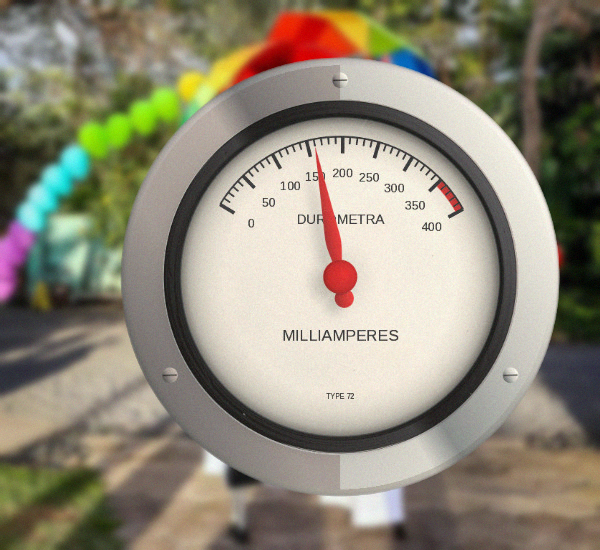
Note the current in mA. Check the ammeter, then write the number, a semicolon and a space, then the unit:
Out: 160; mA
